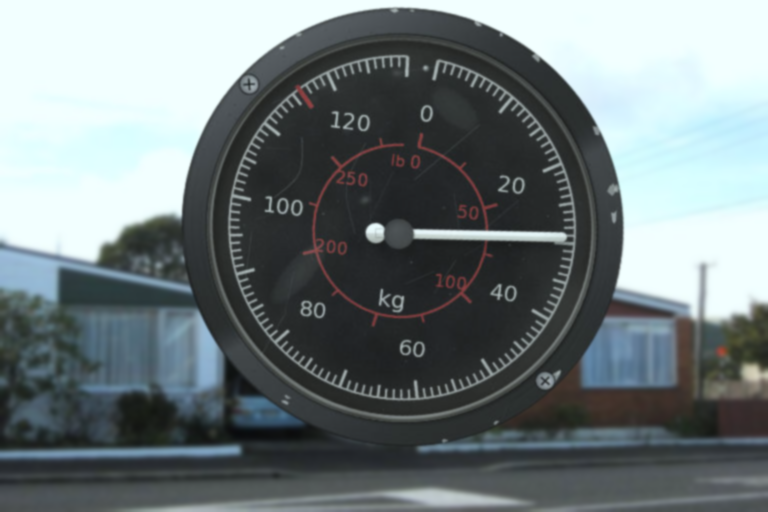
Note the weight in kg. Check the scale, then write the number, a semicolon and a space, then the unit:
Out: 29; kg
